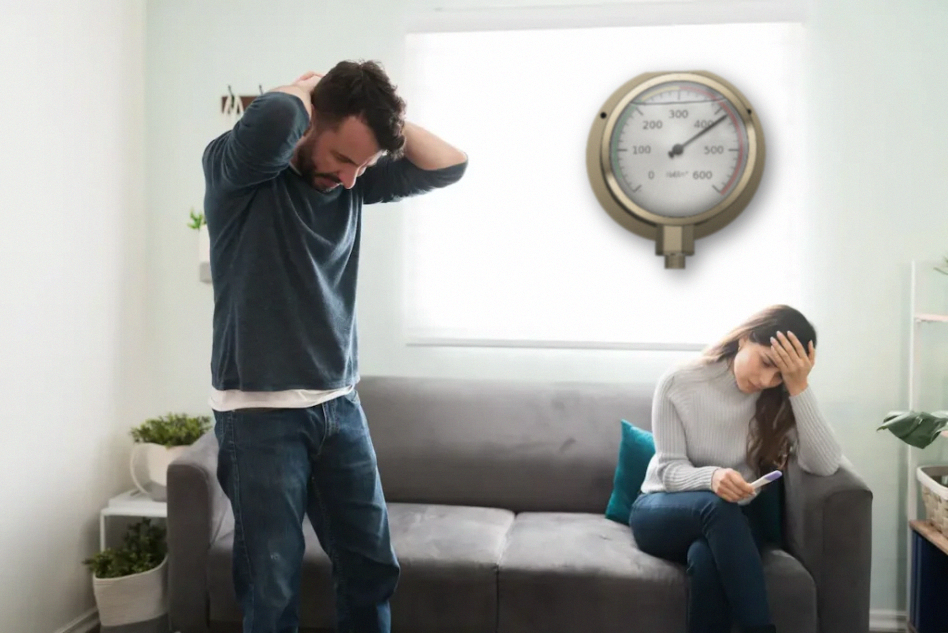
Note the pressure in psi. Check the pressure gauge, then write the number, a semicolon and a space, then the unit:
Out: 420; psi
